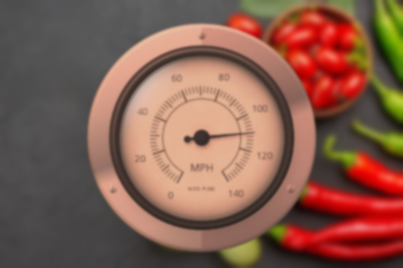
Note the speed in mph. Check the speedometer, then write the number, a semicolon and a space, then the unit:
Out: 110; mph
